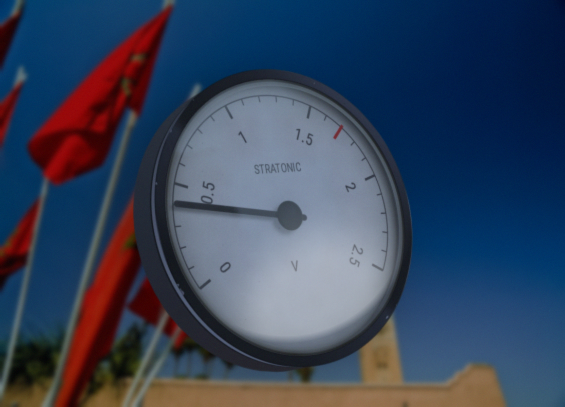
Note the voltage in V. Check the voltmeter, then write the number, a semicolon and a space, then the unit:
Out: 0.4; V
